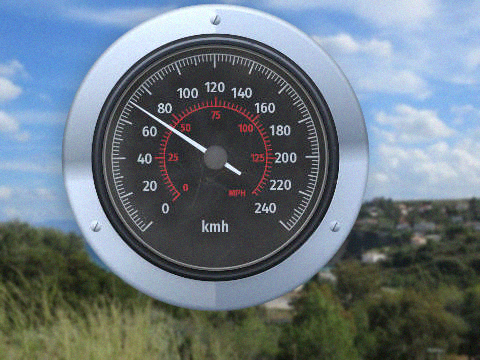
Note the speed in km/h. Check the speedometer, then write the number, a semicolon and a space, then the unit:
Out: 70; km/h
